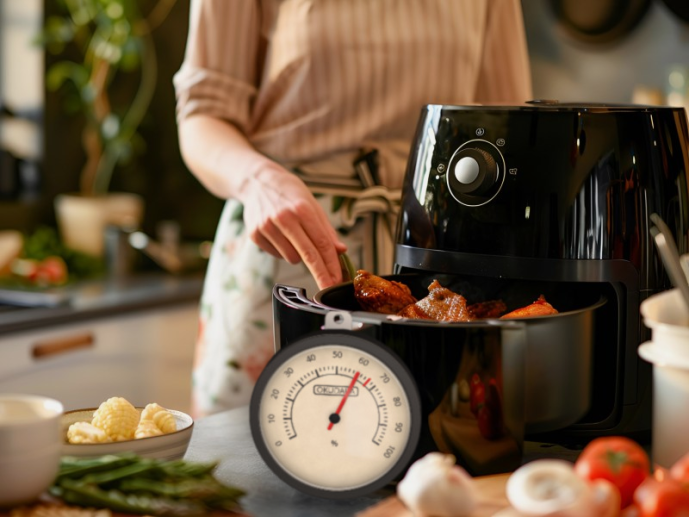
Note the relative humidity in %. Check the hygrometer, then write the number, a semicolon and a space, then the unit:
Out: 60; %
